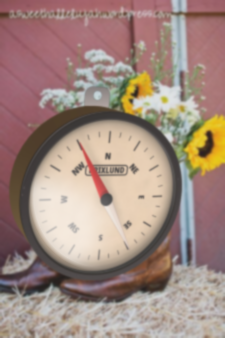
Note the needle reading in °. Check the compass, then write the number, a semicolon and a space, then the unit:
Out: 330; °
